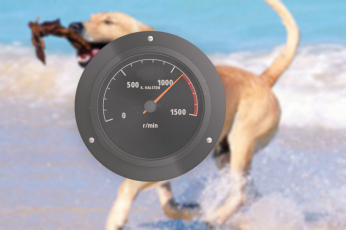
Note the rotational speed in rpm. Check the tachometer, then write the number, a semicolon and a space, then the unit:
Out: 1100; rpm
